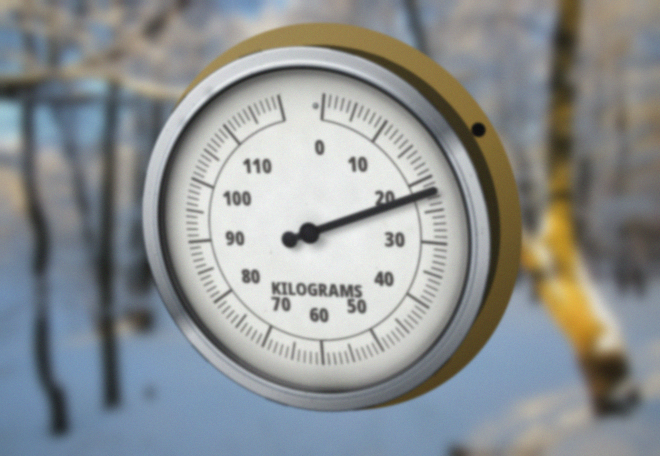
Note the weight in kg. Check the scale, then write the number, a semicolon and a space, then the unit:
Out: 22; kg
